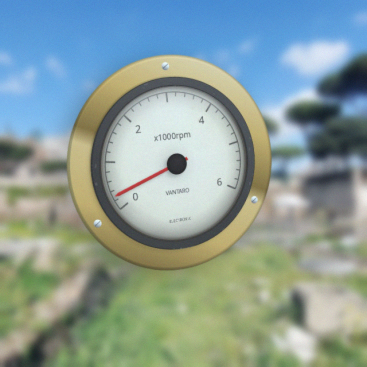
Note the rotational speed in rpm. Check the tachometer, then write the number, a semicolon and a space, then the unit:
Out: 300; rpm
